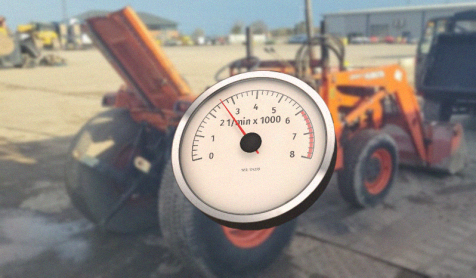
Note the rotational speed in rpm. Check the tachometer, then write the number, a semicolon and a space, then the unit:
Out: 2600; rpm
